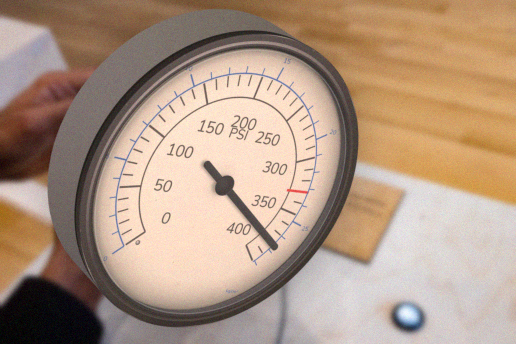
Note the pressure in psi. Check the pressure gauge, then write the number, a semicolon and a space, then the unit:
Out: 380; psi
